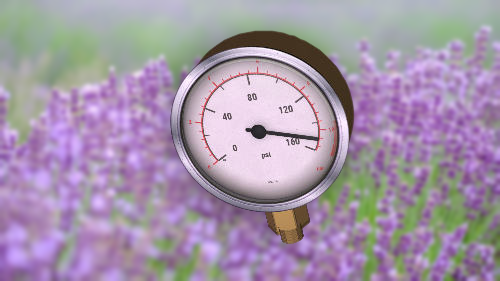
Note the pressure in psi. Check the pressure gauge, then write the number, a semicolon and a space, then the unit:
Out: 150; psi
